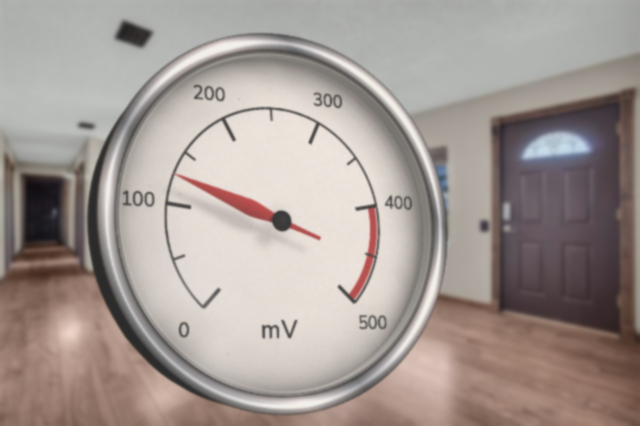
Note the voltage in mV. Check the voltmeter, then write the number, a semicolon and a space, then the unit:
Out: 125; mV
